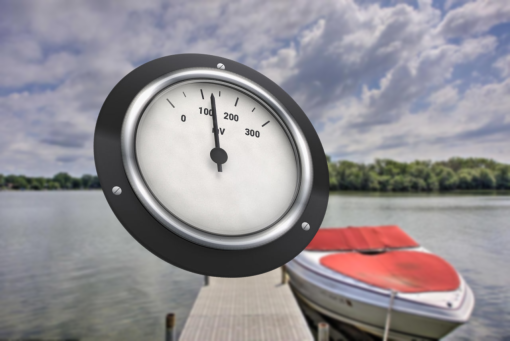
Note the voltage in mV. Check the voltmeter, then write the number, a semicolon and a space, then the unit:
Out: 125; mV
